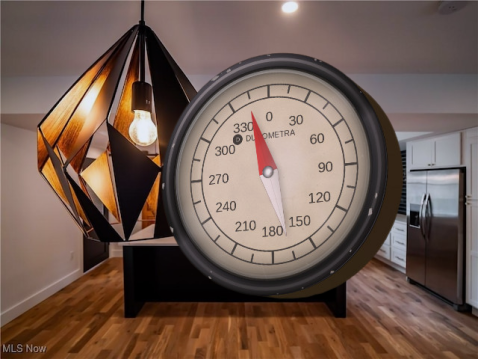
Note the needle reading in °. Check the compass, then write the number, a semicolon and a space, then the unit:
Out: 345; °
